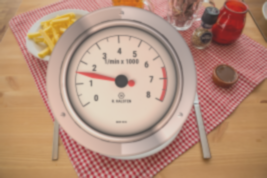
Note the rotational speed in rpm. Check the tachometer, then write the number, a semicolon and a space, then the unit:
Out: 1500; rpm
